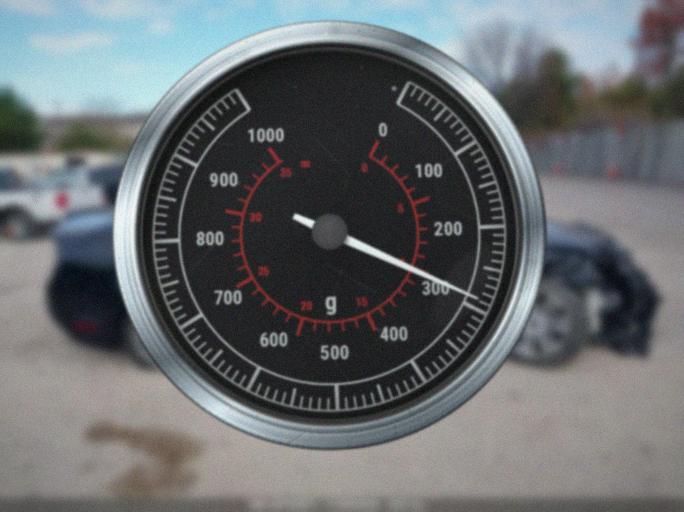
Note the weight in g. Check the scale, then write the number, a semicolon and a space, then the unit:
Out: 290; g
